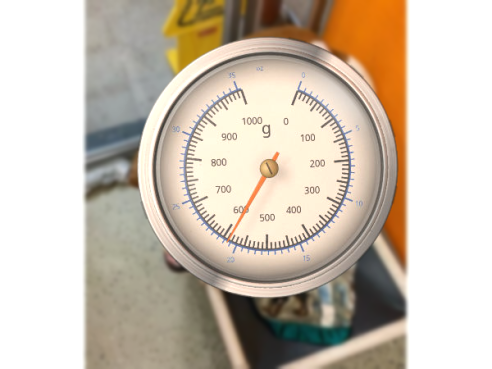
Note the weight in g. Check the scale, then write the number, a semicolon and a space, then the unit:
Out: 590; g
